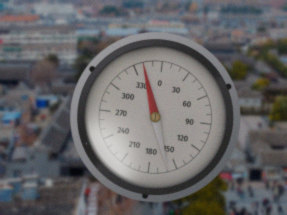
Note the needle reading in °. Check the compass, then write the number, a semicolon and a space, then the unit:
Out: 340; °
